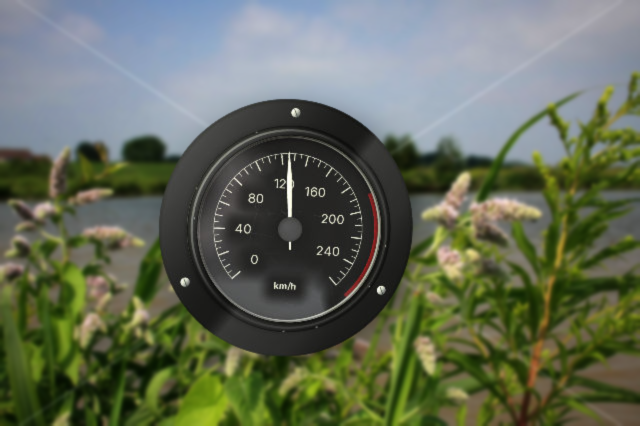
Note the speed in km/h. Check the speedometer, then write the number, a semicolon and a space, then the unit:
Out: 125; km/h
